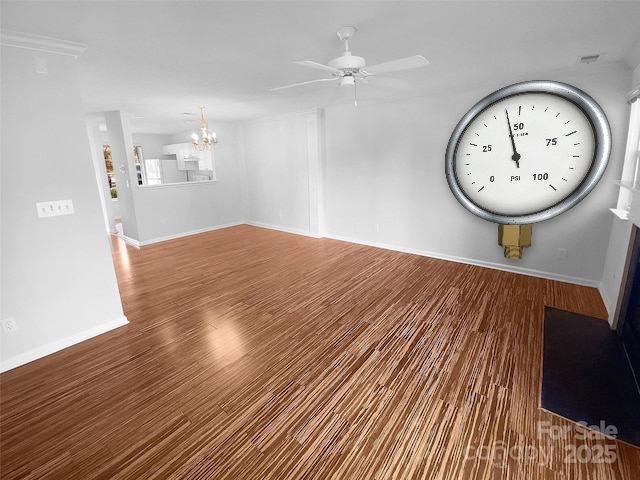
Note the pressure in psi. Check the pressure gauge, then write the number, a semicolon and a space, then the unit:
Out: 45; psi
